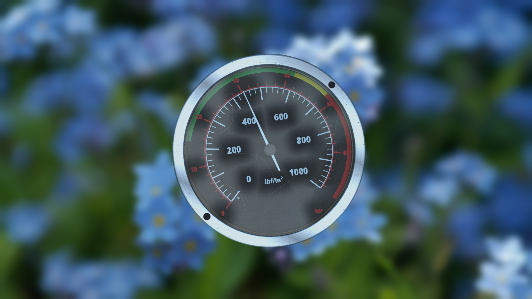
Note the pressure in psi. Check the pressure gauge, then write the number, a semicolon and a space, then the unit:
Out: 440; psi
